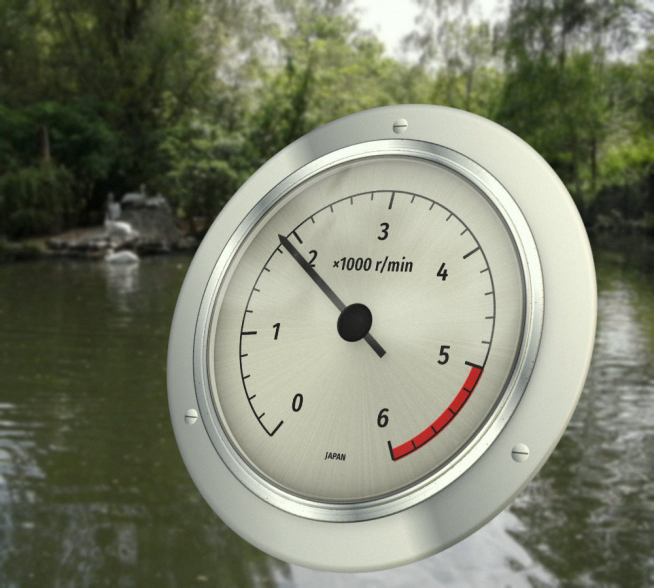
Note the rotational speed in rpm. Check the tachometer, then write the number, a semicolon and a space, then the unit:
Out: 1900; rpm
